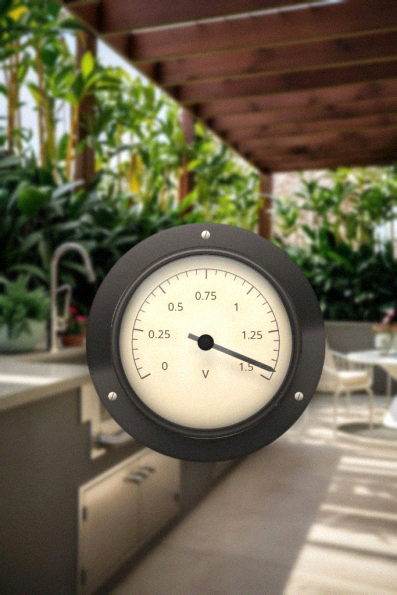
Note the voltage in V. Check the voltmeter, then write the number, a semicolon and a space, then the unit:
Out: 1.45; V
